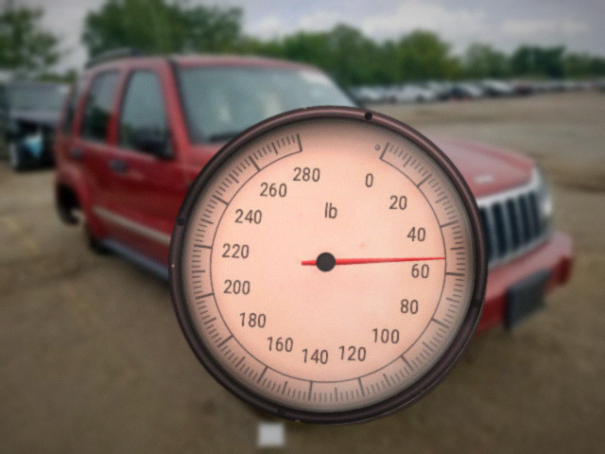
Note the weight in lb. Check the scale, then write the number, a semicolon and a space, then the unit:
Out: 54; lb
